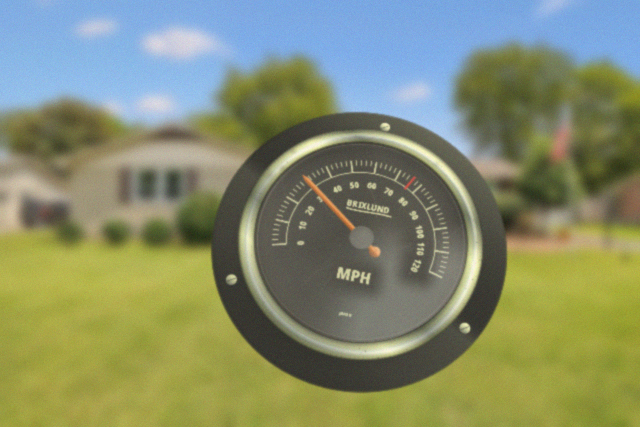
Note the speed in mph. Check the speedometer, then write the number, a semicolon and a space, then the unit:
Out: 30; mph
